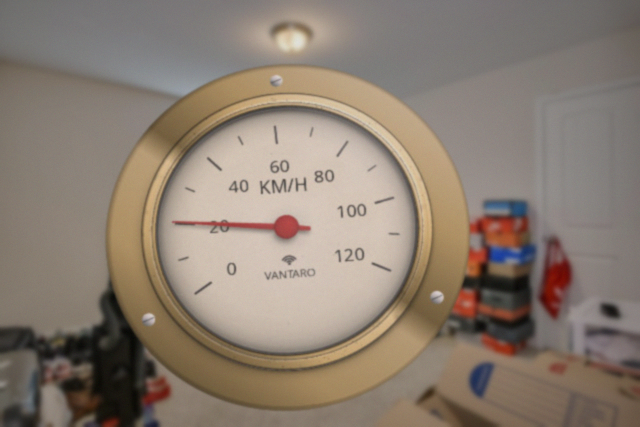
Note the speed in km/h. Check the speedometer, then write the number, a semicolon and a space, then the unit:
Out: 20; km/h
